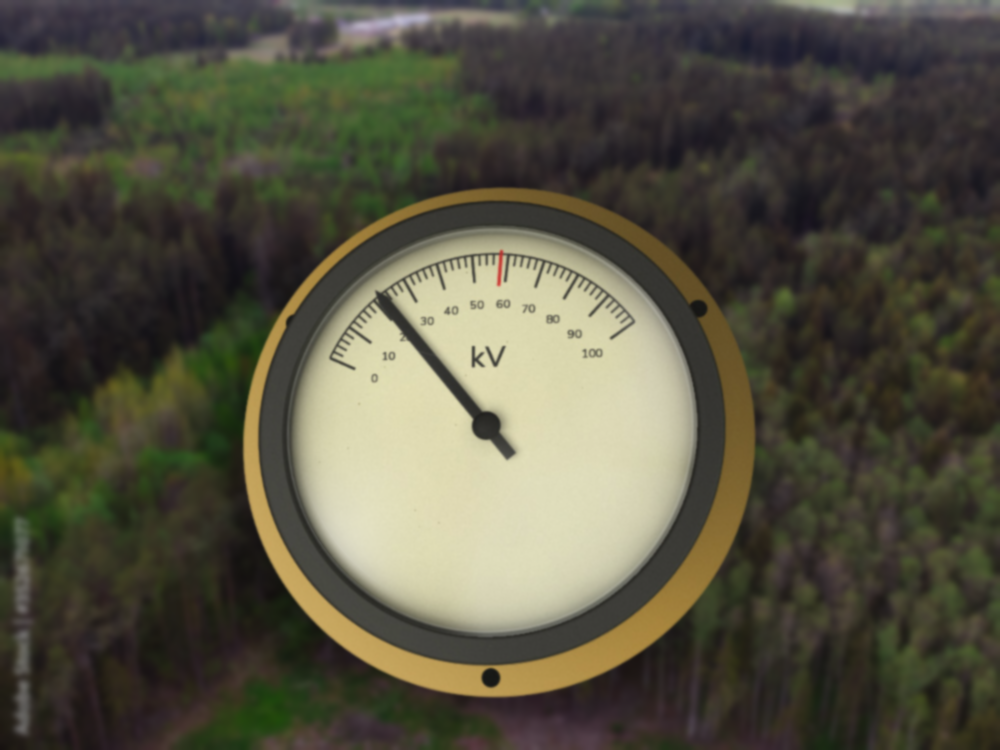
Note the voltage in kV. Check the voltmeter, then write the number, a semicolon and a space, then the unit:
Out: 22; kV
